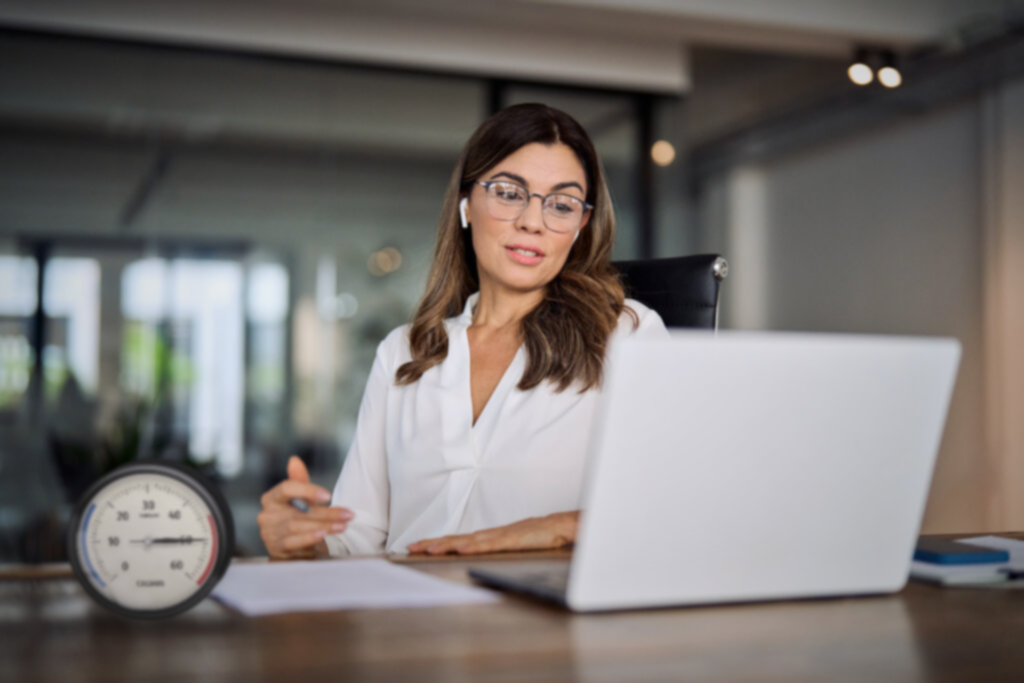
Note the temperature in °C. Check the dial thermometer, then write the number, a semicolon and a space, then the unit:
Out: 50; °C
